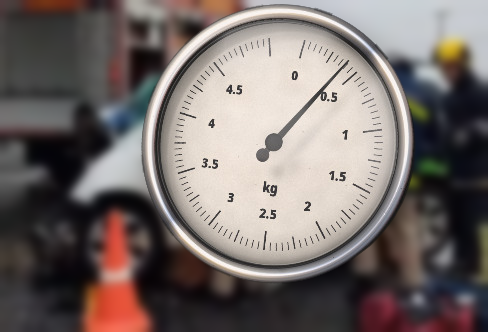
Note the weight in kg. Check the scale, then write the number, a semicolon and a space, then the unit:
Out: 0.4; kg
